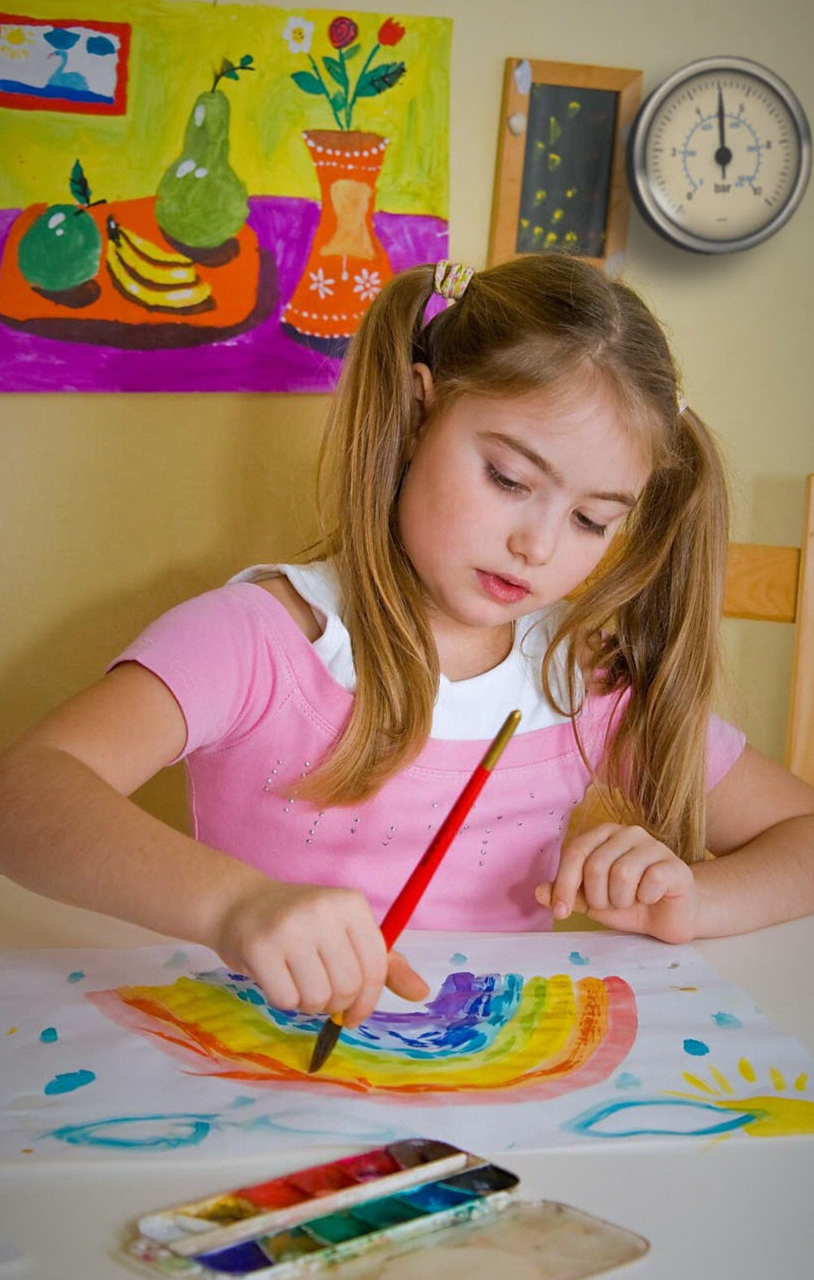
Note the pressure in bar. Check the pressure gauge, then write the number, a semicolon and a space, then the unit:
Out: 5; bar
